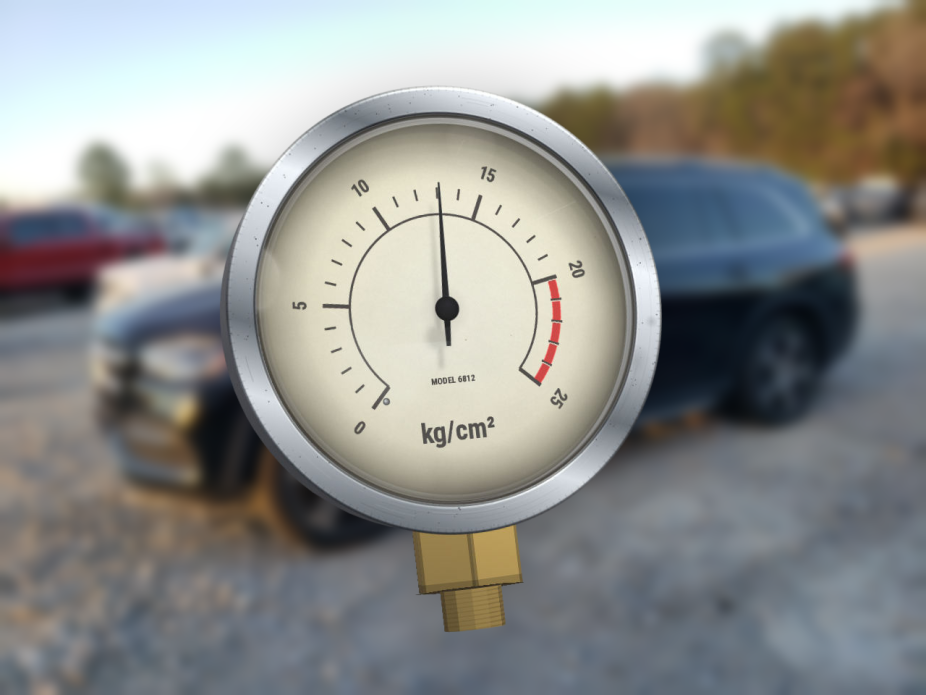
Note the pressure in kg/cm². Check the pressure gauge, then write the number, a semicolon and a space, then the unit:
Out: 13; kg/cm²
